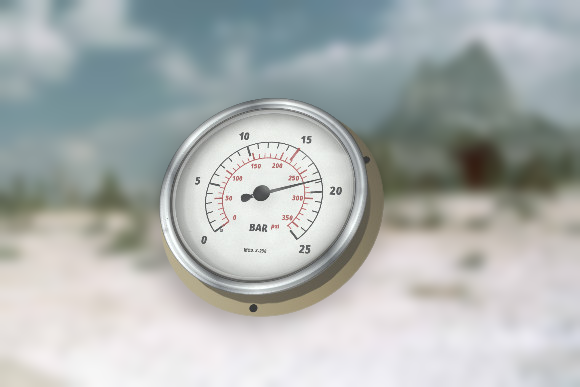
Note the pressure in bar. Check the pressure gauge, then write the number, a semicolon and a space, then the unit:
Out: 19; bar
